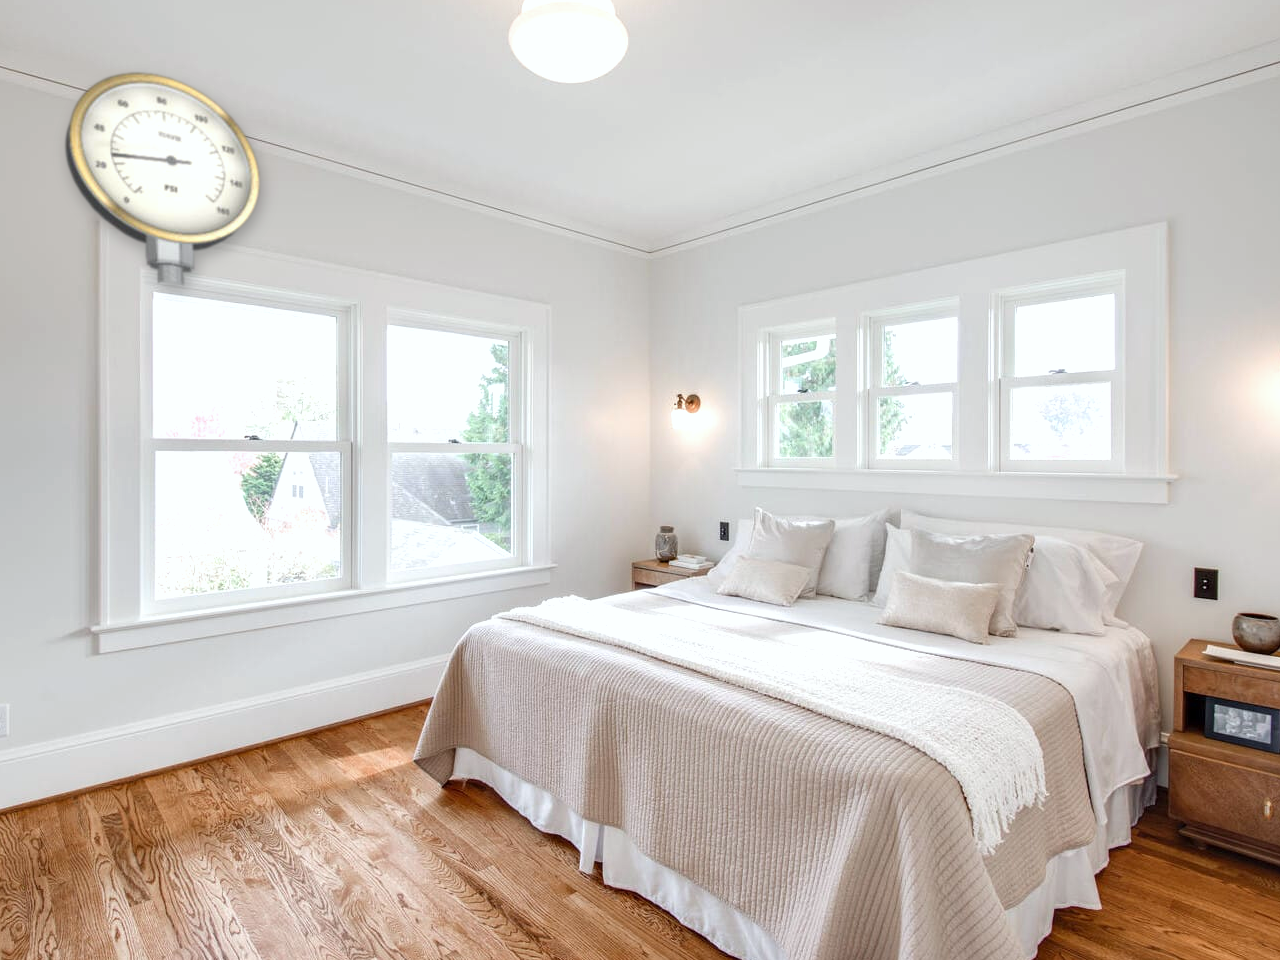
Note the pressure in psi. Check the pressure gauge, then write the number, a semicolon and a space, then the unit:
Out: 25; psi
